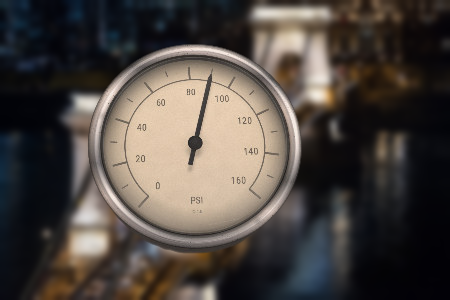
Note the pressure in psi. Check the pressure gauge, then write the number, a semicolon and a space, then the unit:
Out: 90; psi
